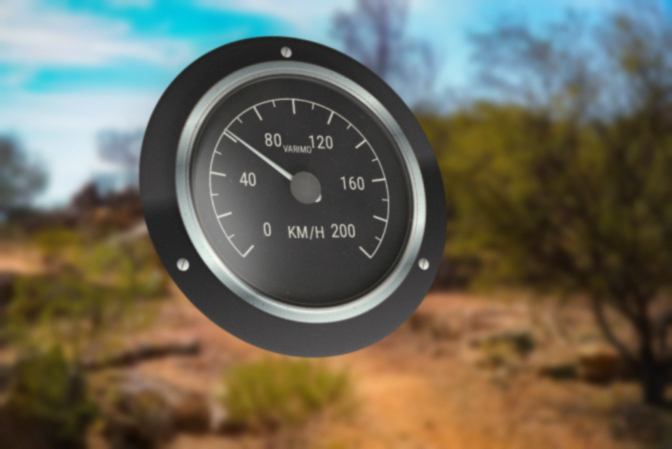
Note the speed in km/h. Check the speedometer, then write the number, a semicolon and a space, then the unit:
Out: 60; km/h
